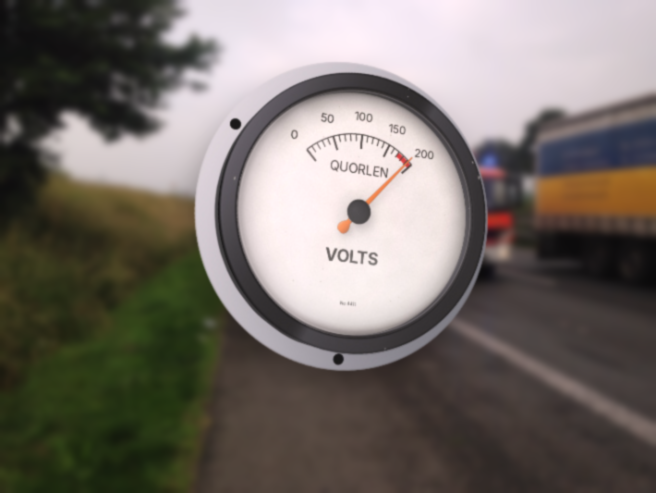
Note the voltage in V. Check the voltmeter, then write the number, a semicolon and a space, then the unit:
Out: 190; V
